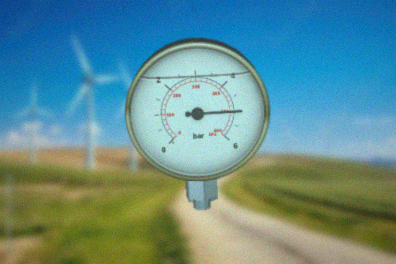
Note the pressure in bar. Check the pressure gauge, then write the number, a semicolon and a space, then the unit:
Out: 5; bar
